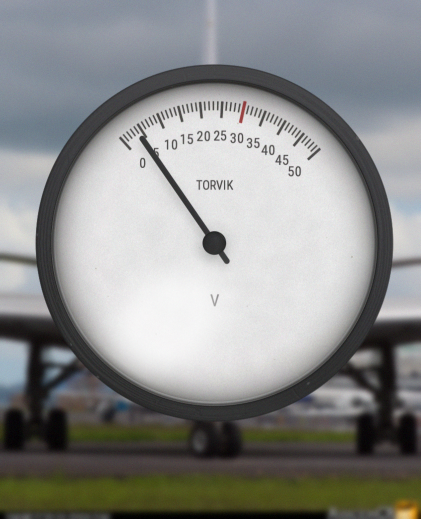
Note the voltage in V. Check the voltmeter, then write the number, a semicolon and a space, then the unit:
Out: 4; V
